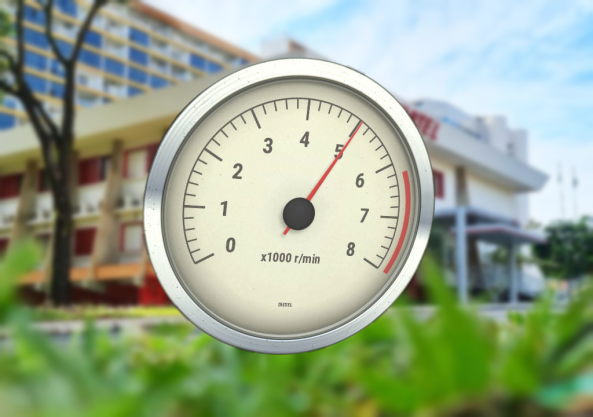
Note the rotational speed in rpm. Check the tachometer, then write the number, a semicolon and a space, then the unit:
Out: 5000; rpm
